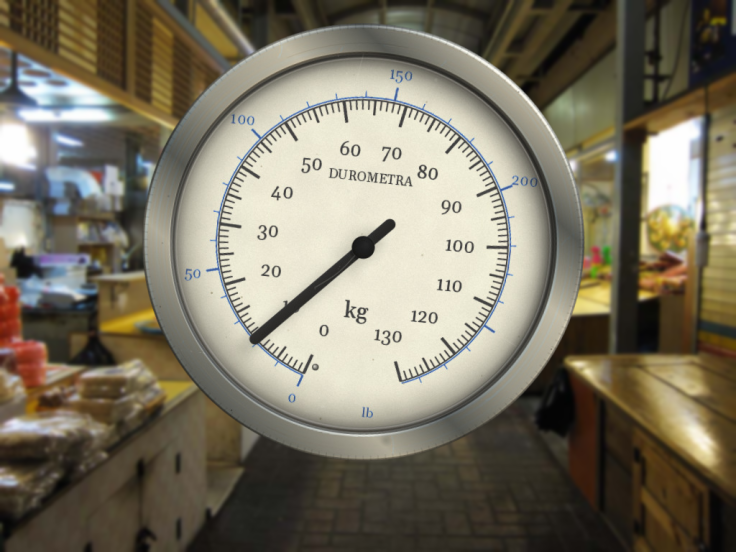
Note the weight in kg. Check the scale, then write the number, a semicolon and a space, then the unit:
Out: 10; kg
